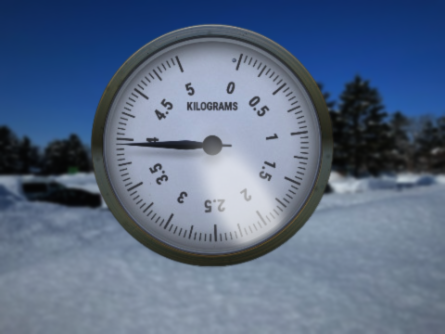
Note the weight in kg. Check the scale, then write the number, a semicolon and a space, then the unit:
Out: 3.95; kg
